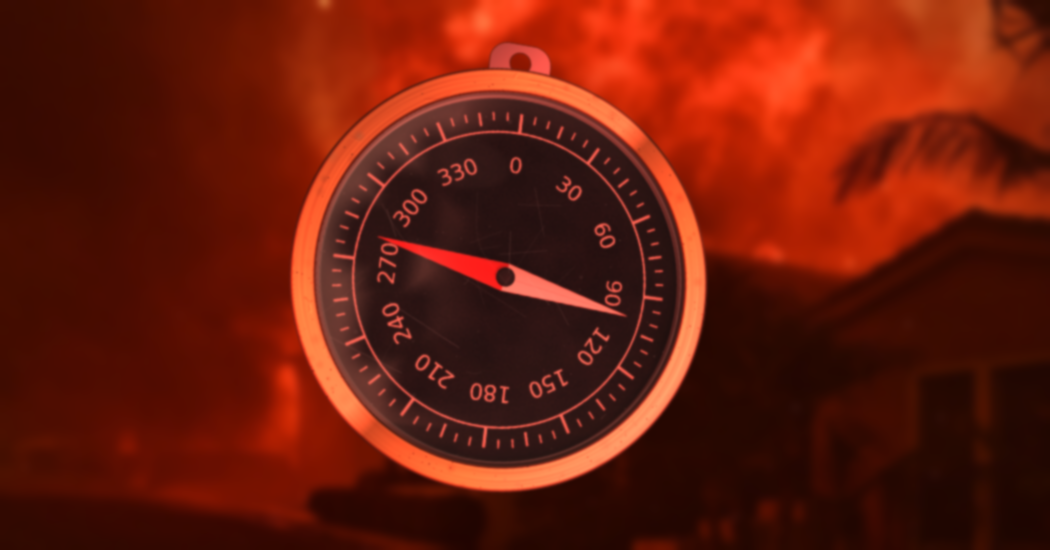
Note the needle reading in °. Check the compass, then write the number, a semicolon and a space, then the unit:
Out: 280; °
